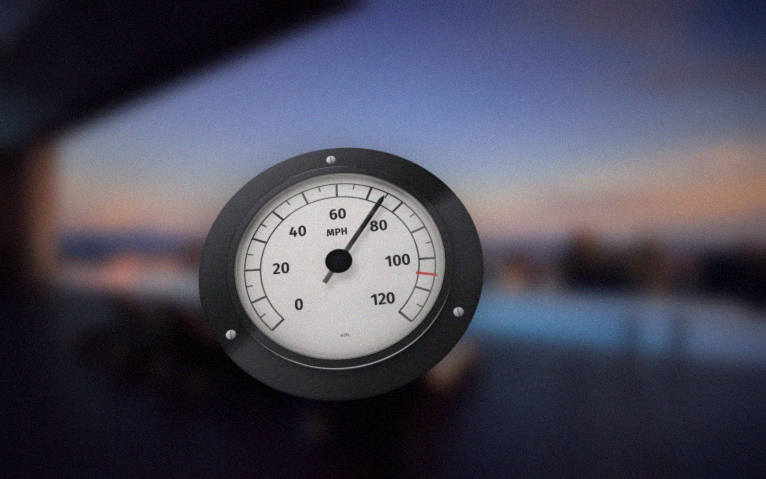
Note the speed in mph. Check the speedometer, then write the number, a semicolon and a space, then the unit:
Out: 75; mph
